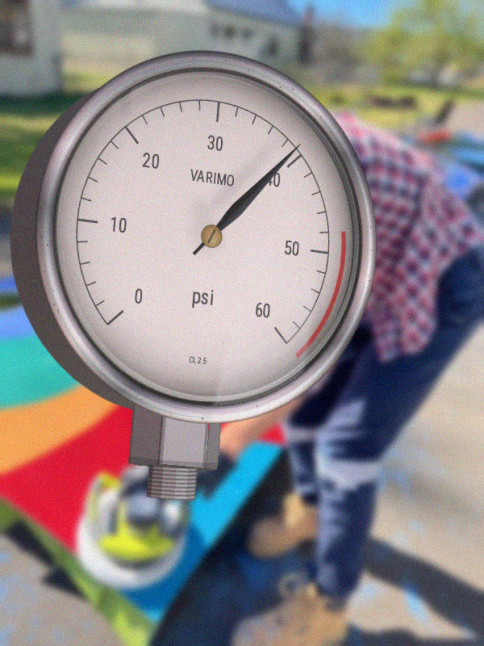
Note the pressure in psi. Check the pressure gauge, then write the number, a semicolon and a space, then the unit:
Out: 39; psi
